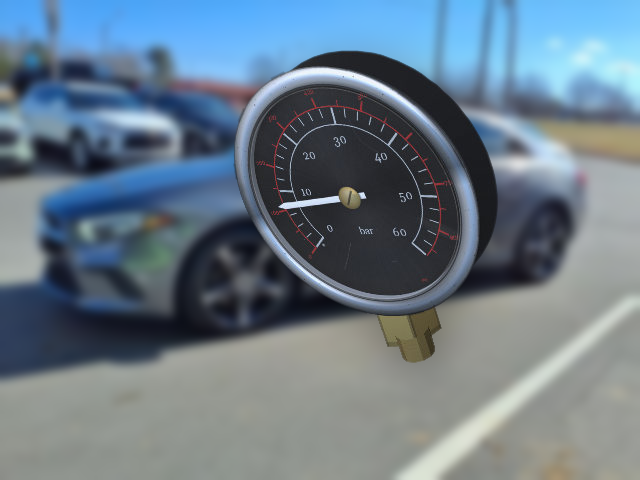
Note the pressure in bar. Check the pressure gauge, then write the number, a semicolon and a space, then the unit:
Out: 8; bar
